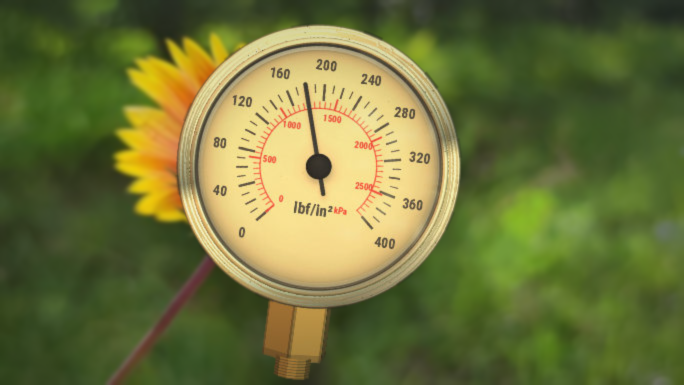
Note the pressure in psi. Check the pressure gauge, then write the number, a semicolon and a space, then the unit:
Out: 180; psi
